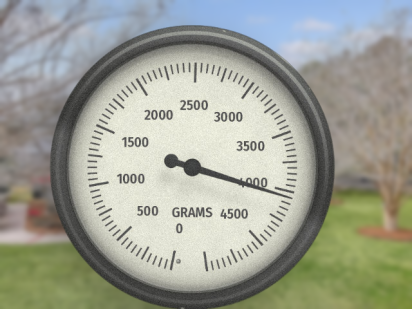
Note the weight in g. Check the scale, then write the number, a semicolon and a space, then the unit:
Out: 4050; g
